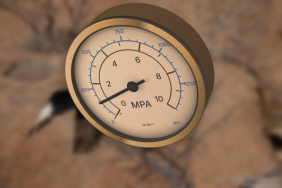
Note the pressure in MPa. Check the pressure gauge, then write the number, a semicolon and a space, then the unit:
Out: 1; MPa
